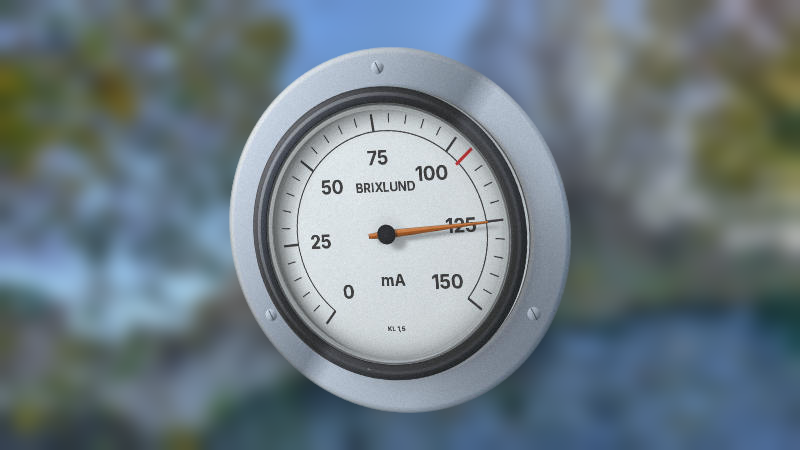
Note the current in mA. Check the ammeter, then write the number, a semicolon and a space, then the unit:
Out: 125; mA
